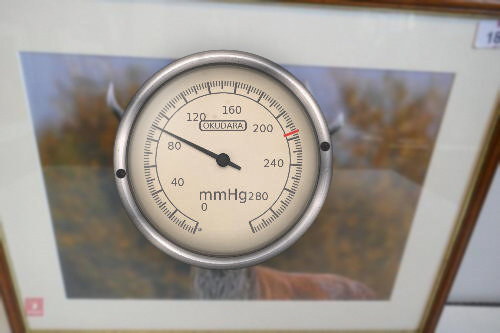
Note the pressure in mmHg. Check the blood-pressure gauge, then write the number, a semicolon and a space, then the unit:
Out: 90; mmHg
